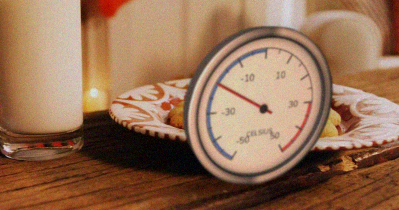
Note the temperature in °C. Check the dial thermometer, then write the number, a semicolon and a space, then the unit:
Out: -20; °C
